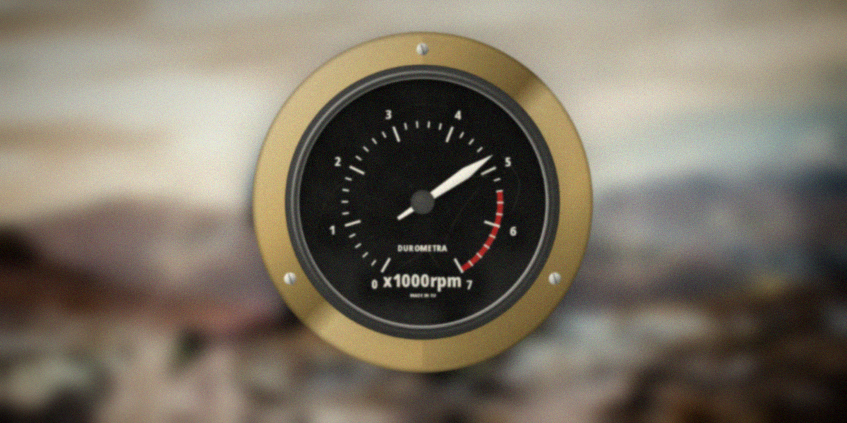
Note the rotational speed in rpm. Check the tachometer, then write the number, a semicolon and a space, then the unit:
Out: 4800; rpm
